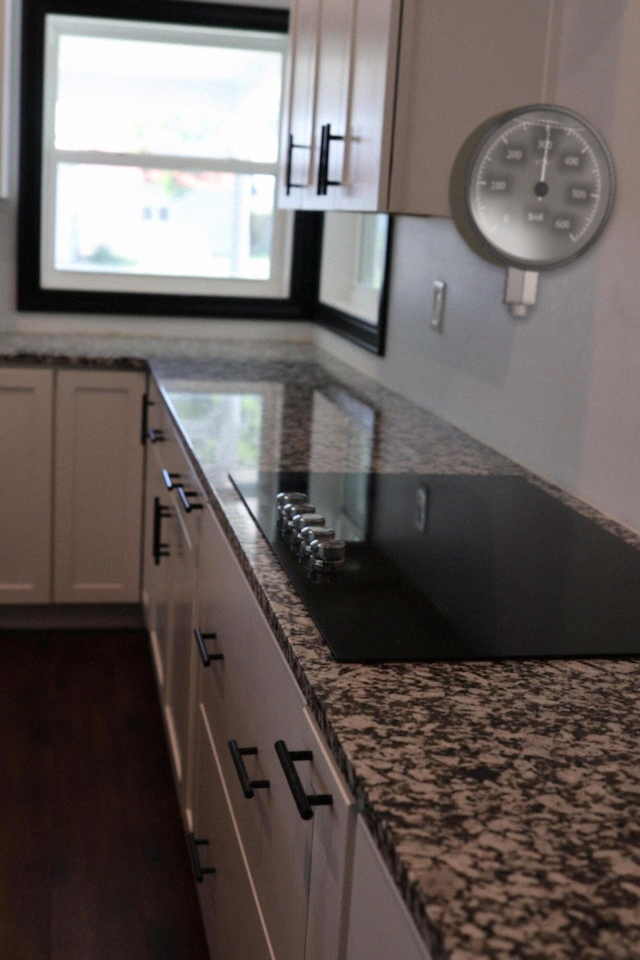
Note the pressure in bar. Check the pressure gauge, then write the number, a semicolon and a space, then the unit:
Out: 300; bar
